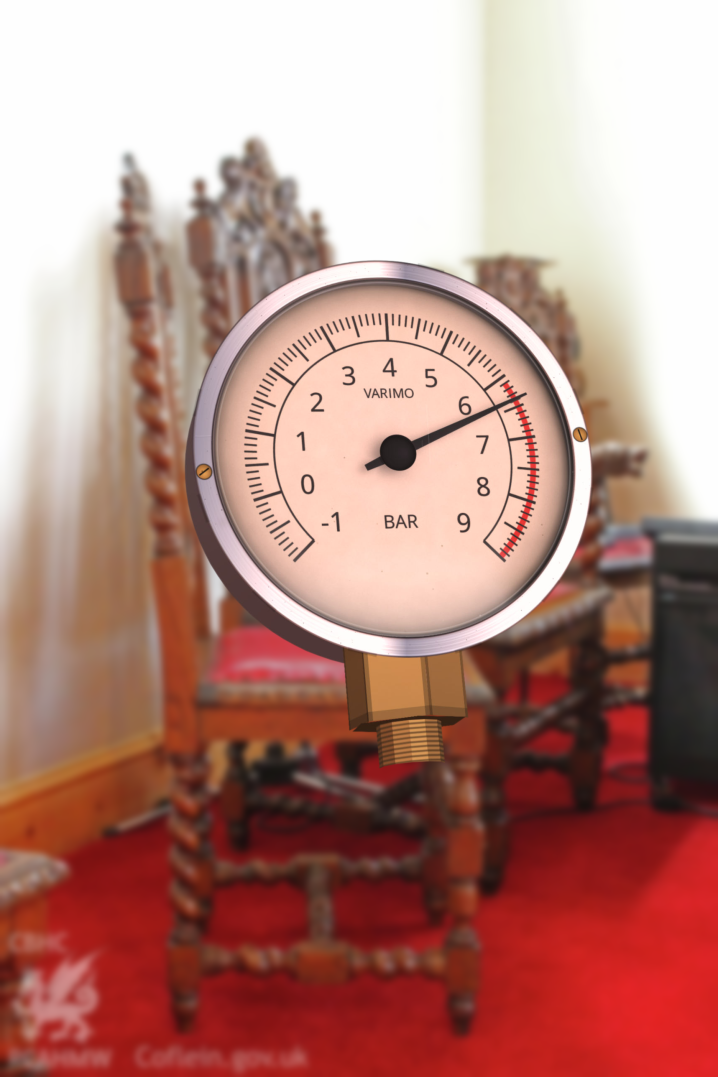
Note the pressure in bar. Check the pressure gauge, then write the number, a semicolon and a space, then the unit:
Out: 6.4; bar
